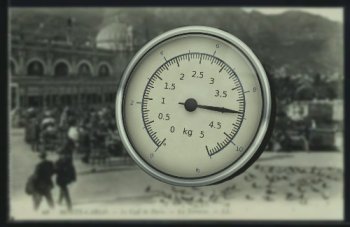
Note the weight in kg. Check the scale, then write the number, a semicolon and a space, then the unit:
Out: 4; kg
